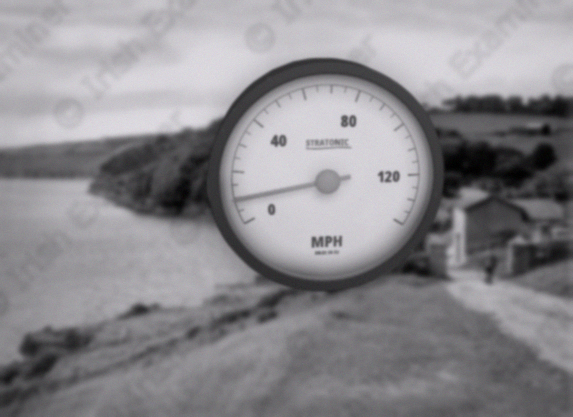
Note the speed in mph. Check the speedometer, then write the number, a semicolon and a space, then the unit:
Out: 10; mph
